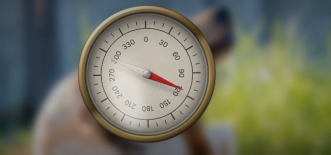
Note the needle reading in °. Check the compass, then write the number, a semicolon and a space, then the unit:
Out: 115; °
